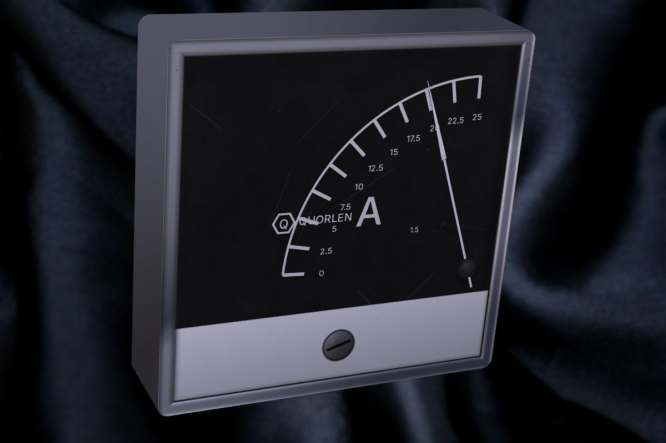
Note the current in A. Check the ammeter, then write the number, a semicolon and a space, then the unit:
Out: 20; A
